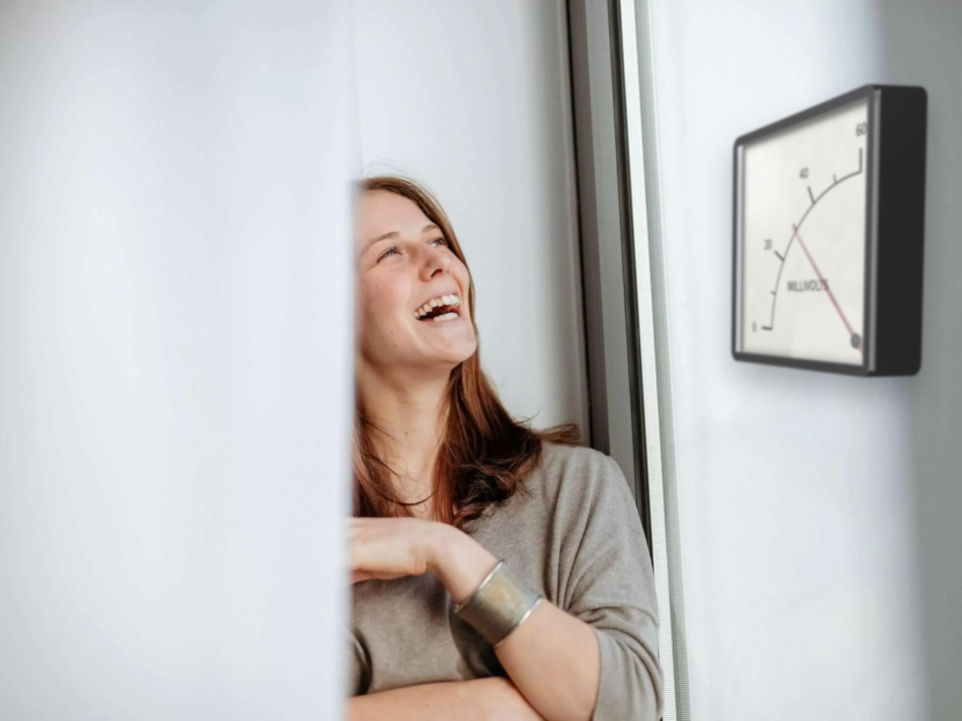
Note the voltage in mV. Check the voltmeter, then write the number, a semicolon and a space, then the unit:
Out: 30; mV
